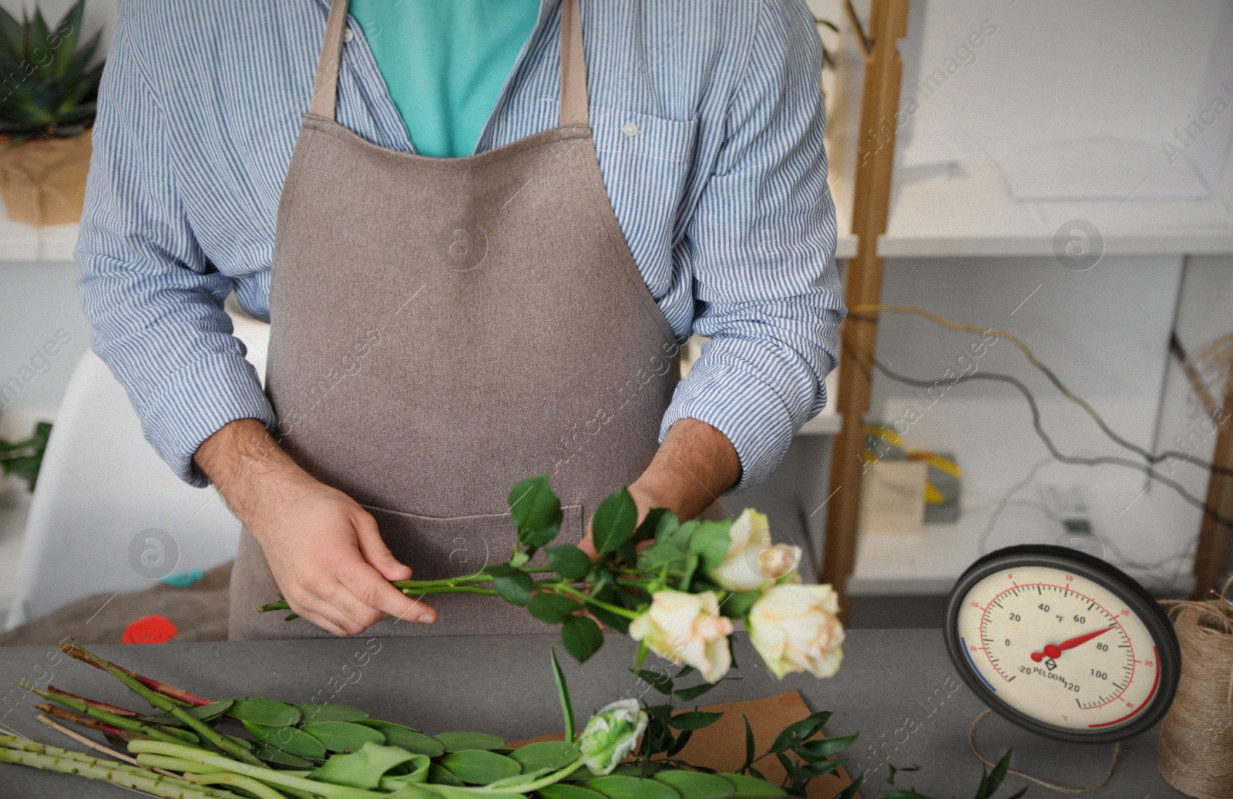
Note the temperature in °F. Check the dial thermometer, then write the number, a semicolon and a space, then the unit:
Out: 70; °F
